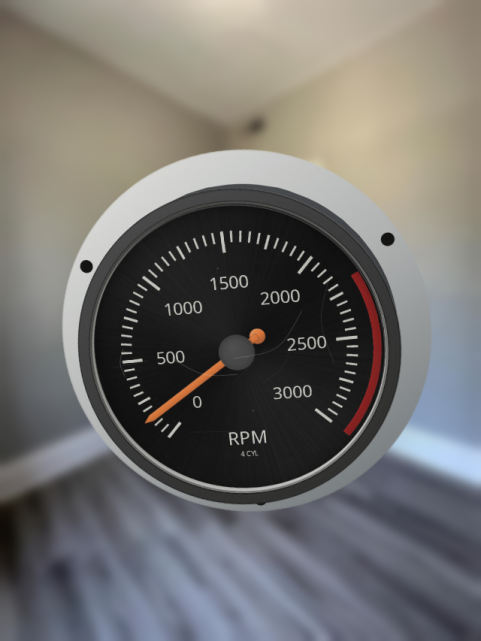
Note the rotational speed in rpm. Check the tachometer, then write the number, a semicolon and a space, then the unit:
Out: 150; rpm
